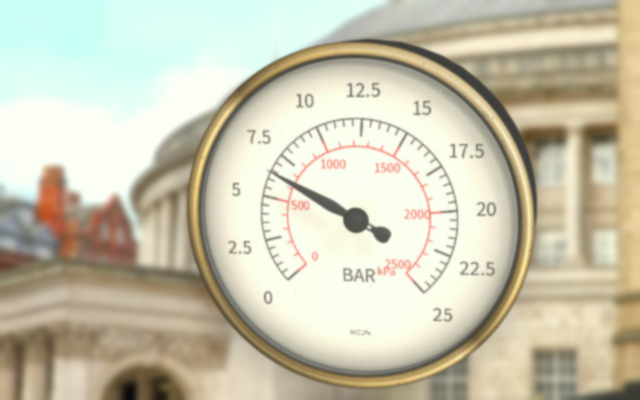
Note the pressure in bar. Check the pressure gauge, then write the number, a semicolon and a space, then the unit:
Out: 6.5; bar
